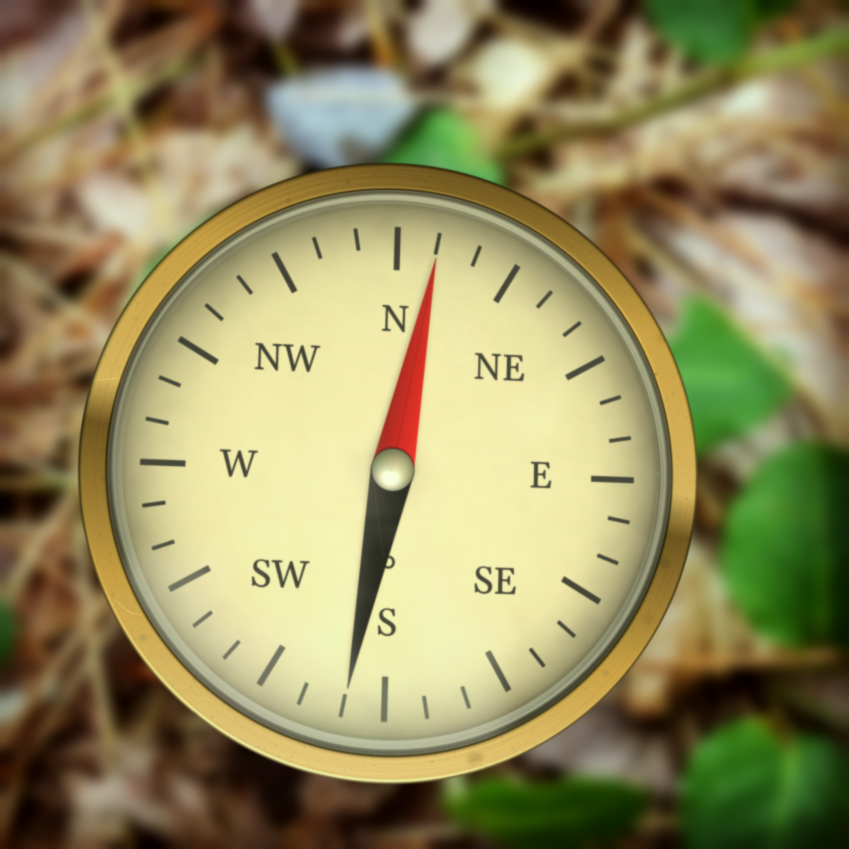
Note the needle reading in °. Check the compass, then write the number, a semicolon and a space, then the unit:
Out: 10; °
